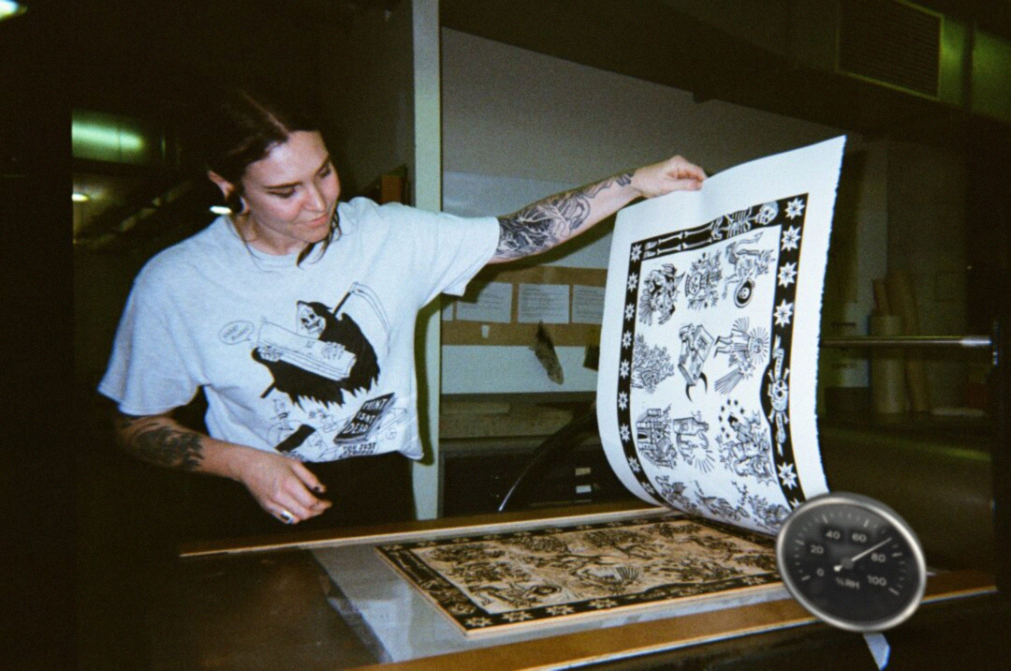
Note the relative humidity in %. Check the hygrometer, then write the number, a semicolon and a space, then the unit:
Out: 72; %
